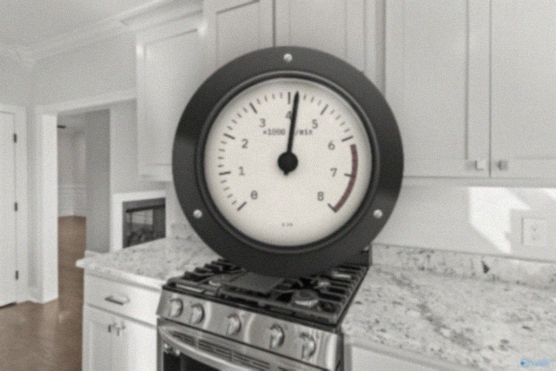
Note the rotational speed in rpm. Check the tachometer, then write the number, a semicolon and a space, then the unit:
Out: 4200; rpm
